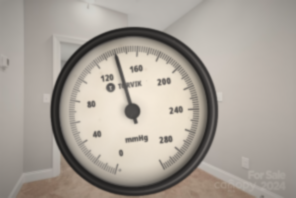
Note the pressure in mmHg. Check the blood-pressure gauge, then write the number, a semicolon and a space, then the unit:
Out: 140; mmHg
